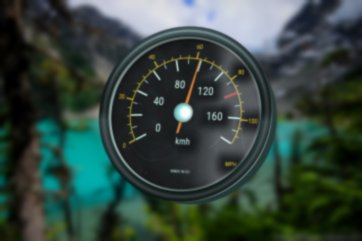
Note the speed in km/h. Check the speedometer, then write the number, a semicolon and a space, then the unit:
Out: 100; km/h
